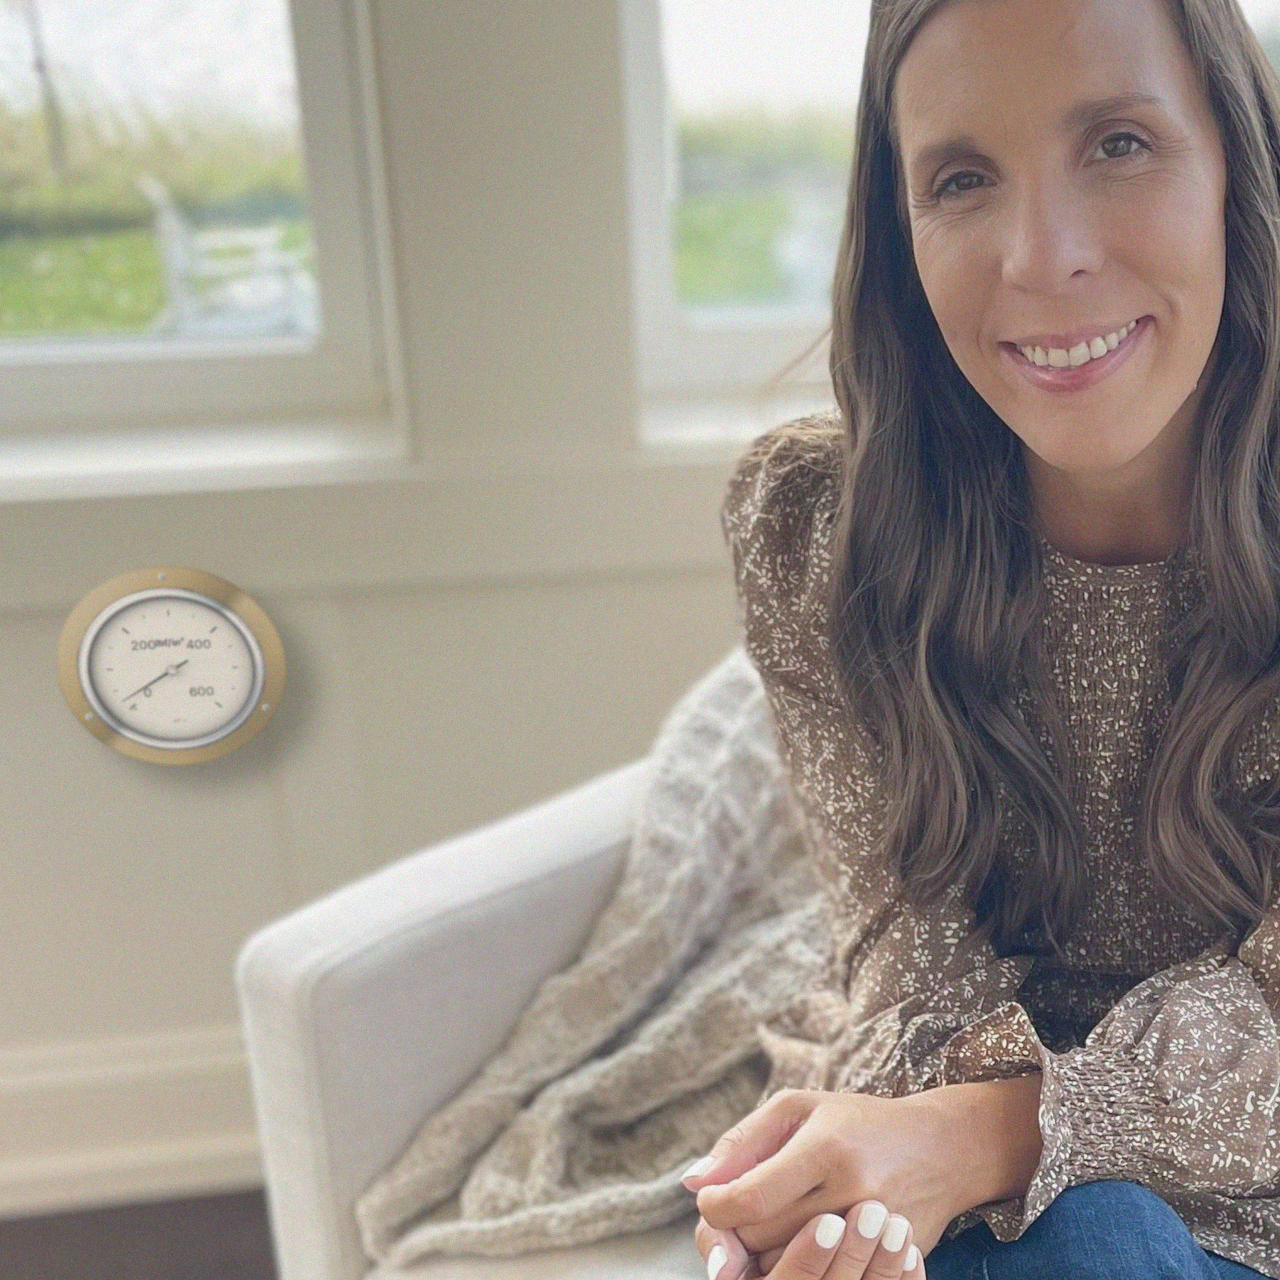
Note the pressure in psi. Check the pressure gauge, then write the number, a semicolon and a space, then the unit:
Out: 25; psi
